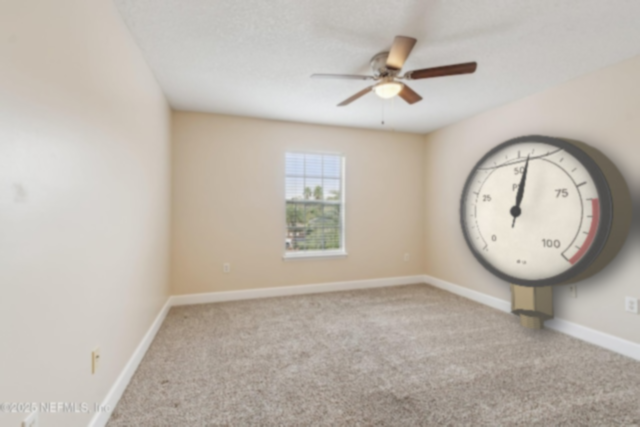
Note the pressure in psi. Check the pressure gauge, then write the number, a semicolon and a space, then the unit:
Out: 55; psi
